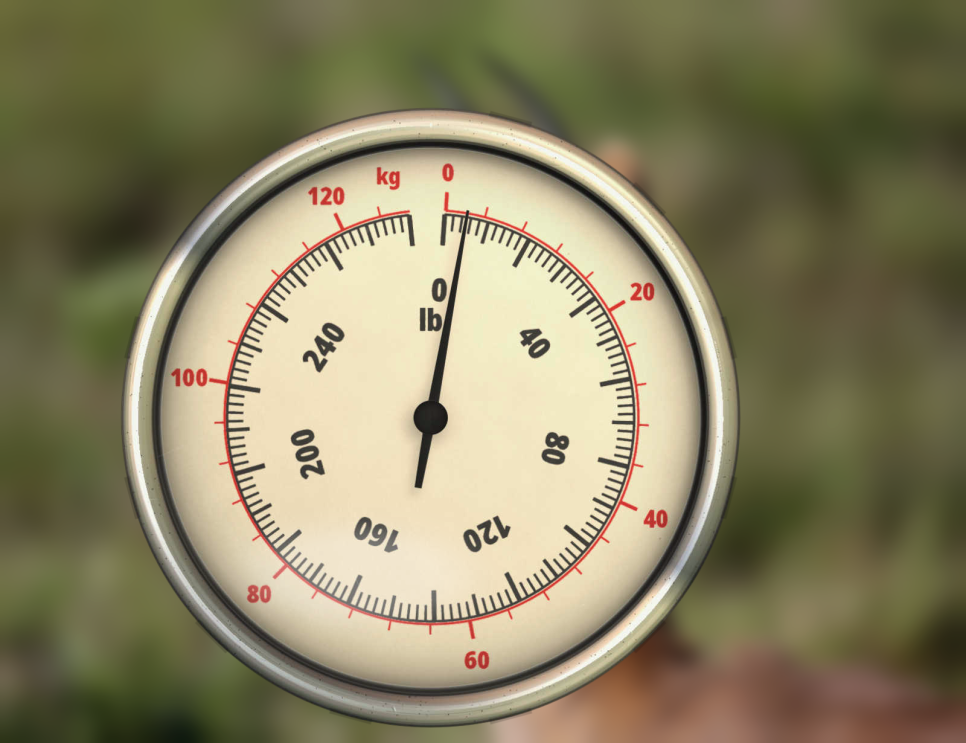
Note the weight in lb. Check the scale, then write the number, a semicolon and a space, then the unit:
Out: 5; lb
